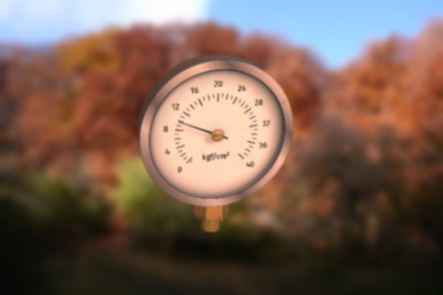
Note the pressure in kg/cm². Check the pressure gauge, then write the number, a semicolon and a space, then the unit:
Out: 10; kg/cm²
